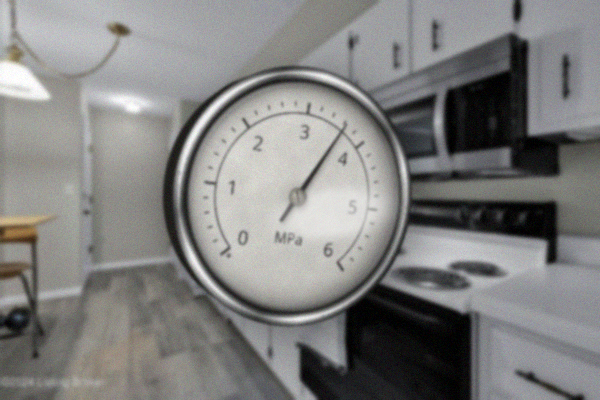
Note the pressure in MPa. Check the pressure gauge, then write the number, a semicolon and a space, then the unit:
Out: 3.6; MPa
